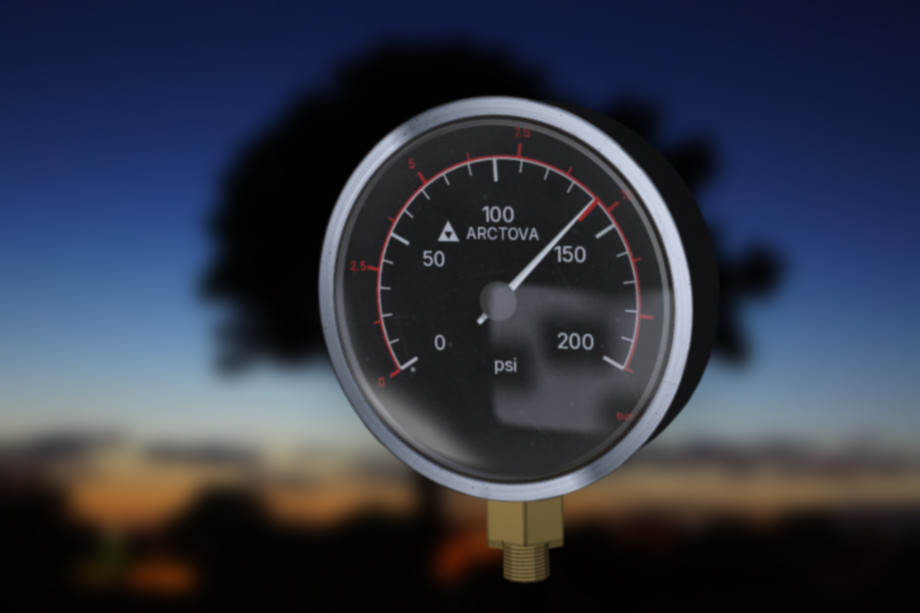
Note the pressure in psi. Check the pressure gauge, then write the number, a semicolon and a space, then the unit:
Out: 140; psi
